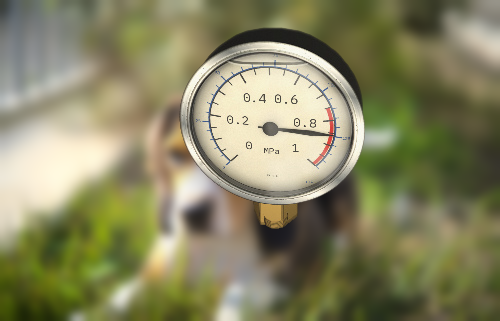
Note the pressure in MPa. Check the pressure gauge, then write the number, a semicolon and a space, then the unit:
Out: 0.85; MPa
